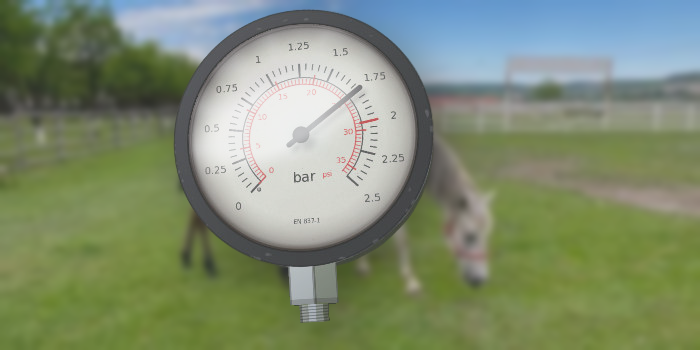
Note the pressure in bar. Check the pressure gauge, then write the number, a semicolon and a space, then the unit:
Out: 1.75; bar
